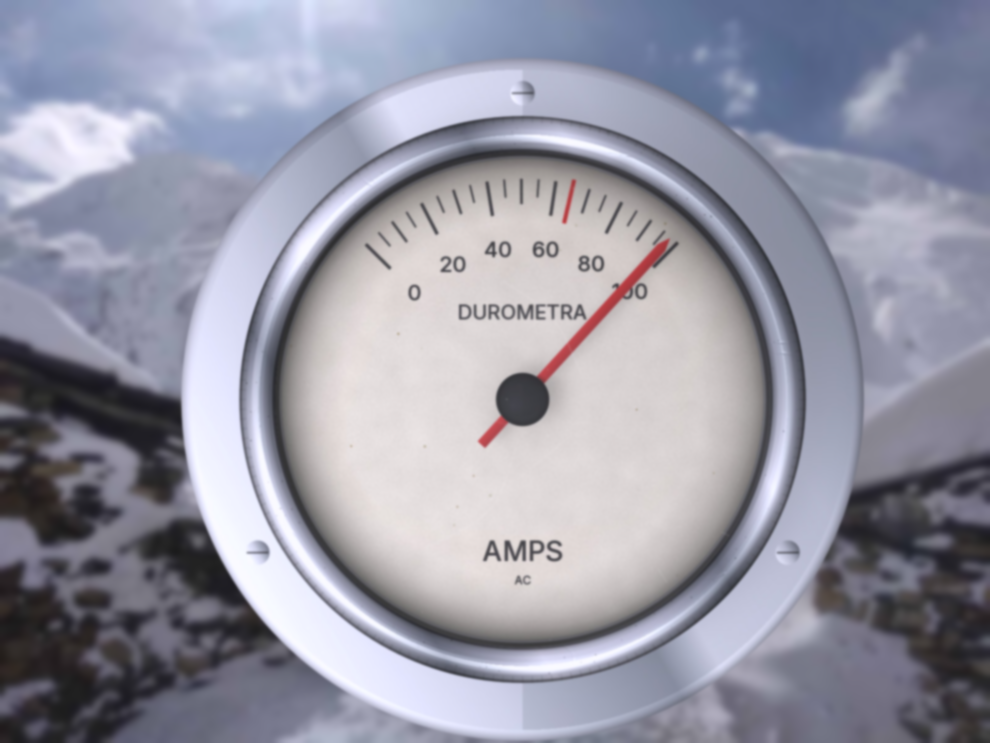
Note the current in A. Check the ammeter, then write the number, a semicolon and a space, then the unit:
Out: 97.5; A
